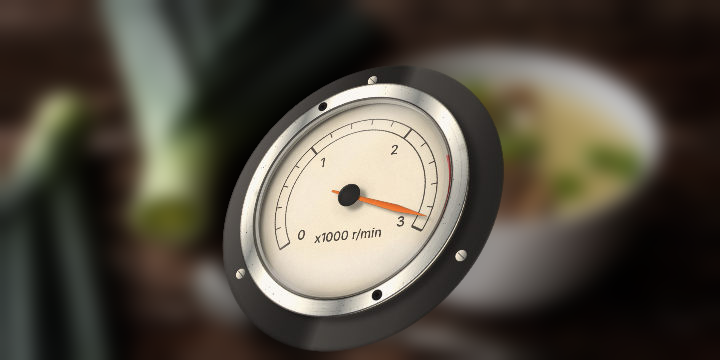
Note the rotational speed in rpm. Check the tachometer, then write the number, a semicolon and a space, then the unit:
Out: 2900; rpm
